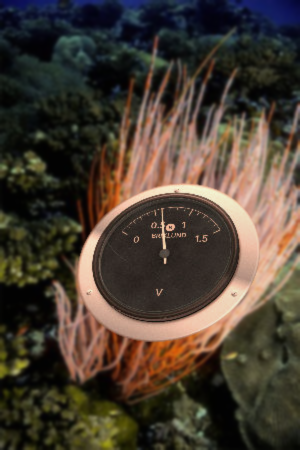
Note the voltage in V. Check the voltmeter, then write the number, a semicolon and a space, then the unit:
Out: 0.6; V
